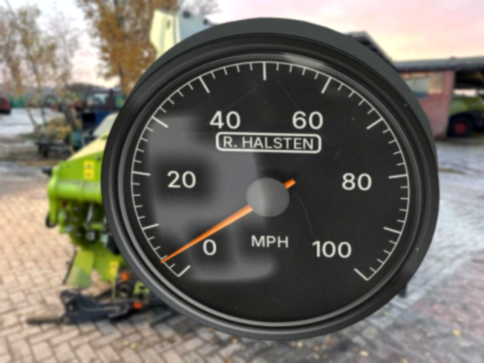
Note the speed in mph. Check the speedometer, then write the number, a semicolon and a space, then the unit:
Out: 4; mph
